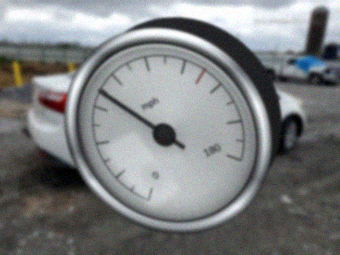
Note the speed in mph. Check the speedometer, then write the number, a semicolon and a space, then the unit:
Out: 70; mph
